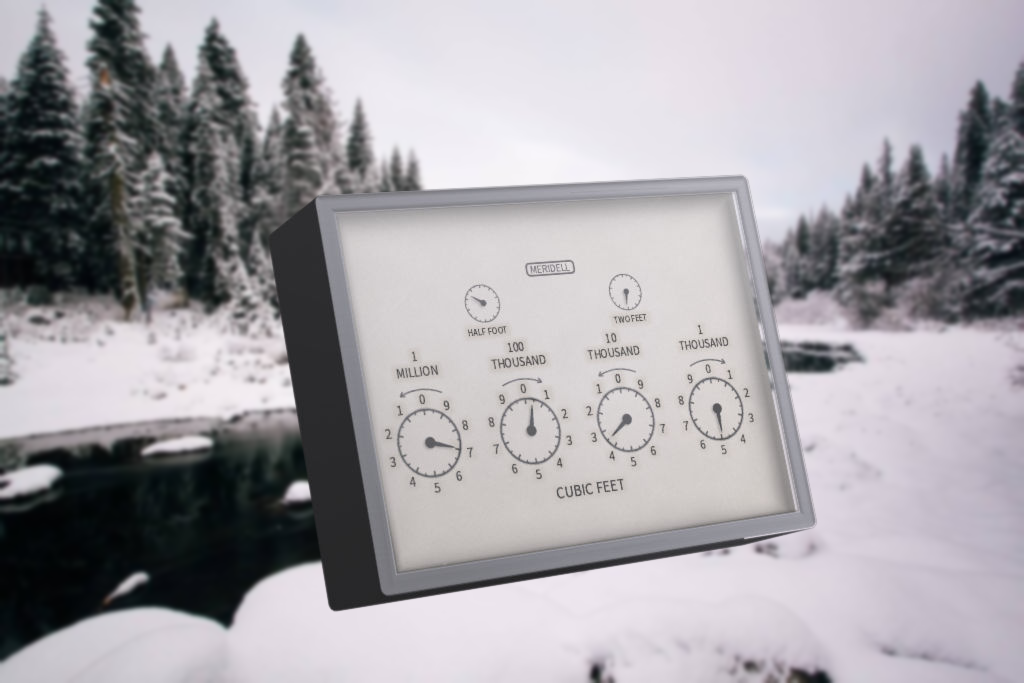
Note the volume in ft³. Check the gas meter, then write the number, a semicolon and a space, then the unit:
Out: 703500; ft³
